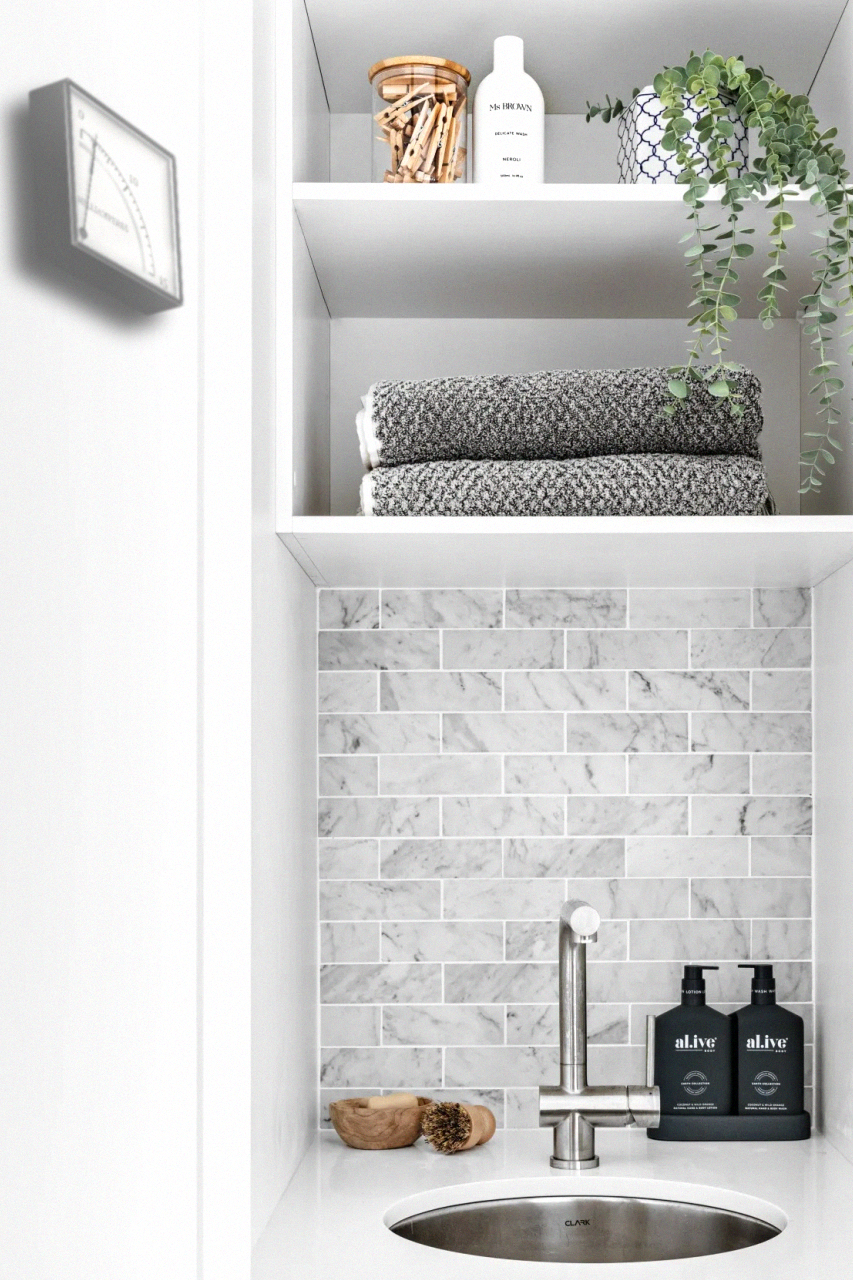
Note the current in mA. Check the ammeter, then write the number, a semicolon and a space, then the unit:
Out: 5; mA
